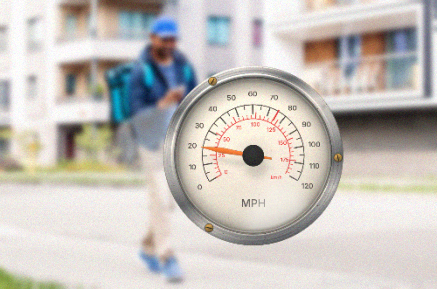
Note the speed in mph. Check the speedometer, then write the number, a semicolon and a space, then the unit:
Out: 20; mph
